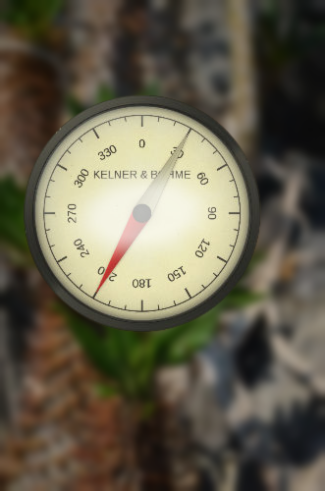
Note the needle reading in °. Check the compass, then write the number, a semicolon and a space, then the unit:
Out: 210; °
